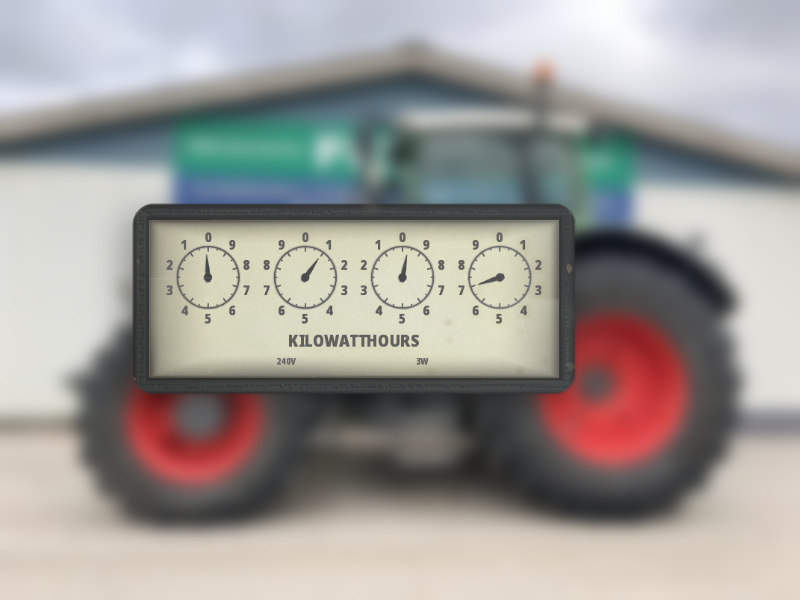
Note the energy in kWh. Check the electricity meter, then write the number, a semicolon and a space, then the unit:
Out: 97; kWh
